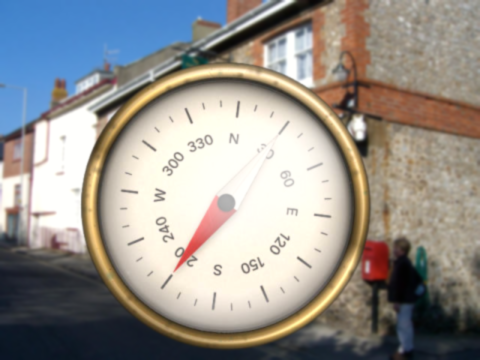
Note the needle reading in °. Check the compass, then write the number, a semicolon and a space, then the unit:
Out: 210; °
